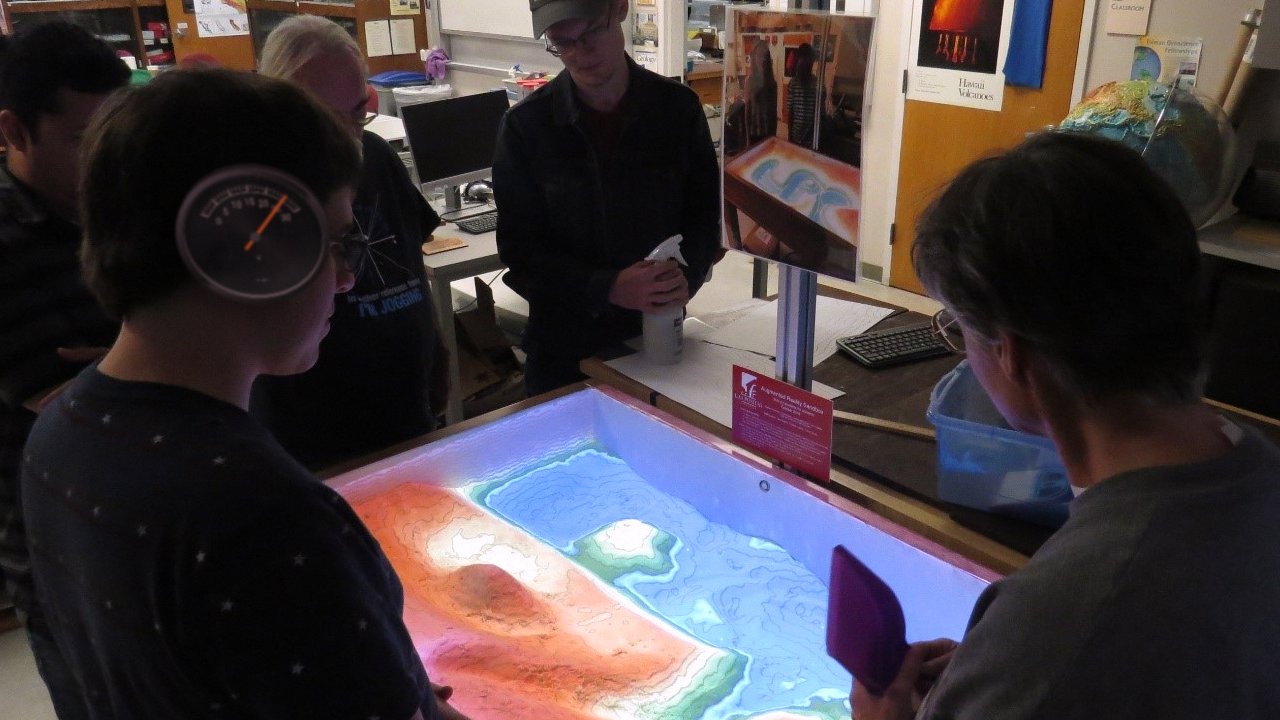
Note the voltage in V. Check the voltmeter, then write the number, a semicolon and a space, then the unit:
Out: 25; V
